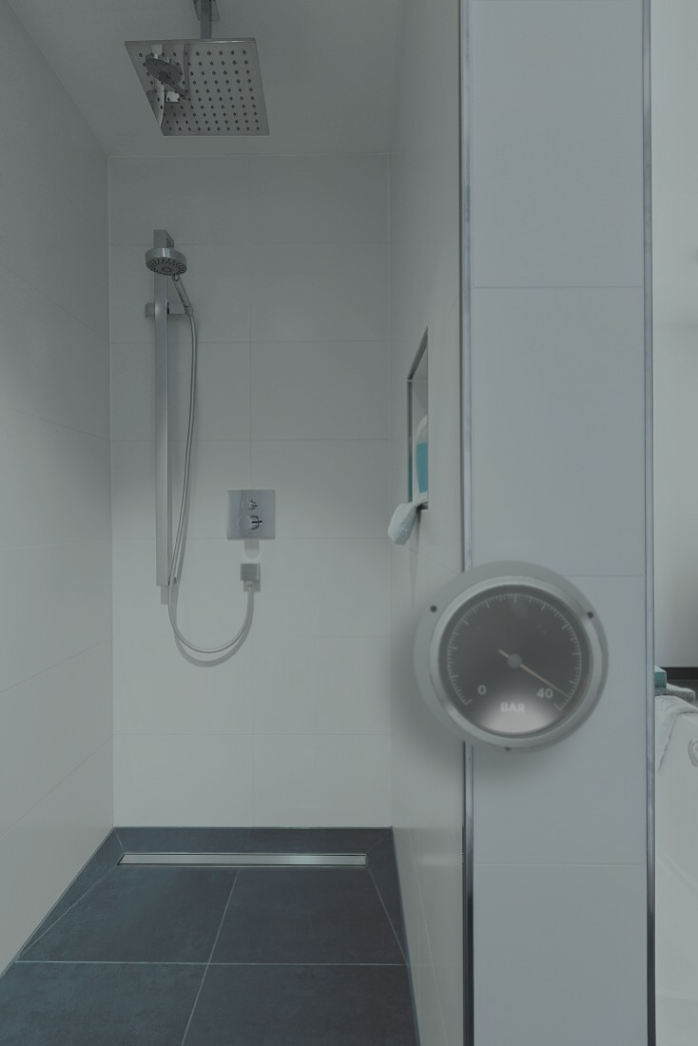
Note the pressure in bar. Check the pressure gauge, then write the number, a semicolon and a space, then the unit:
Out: 38; bar
